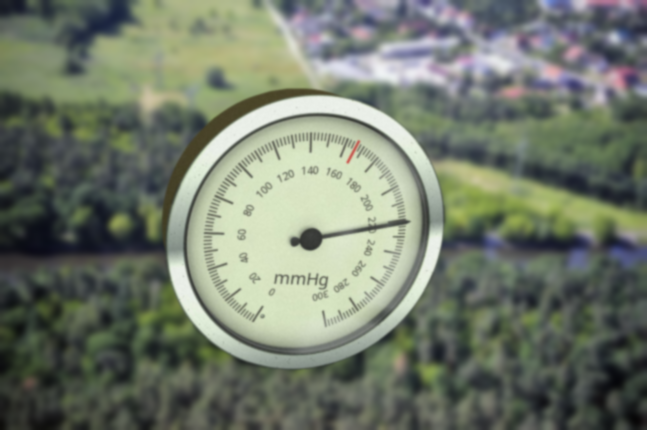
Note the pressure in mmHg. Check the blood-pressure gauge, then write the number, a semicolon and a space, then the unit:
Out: 220; mmHg
